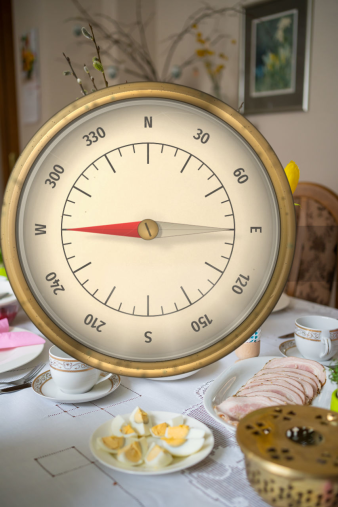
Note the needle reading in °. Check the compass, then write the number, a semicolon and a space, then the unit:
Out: 270; °
